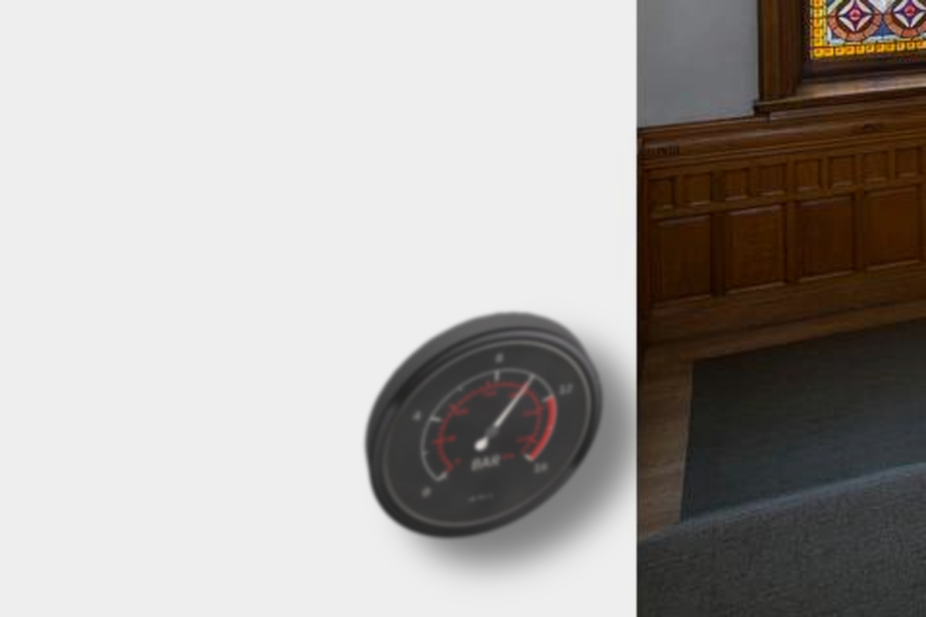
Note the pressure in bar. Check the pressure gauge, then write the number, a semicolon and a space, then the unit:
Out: 10; bar
